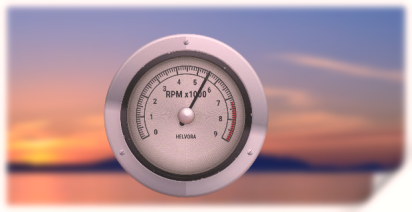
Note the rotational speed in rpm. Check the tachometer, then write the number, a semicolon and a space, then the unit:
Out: 5500; rpm
